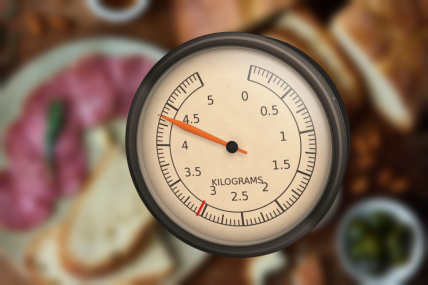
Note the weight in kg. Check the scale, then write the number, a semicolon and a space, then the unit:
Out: 4.35; kg
